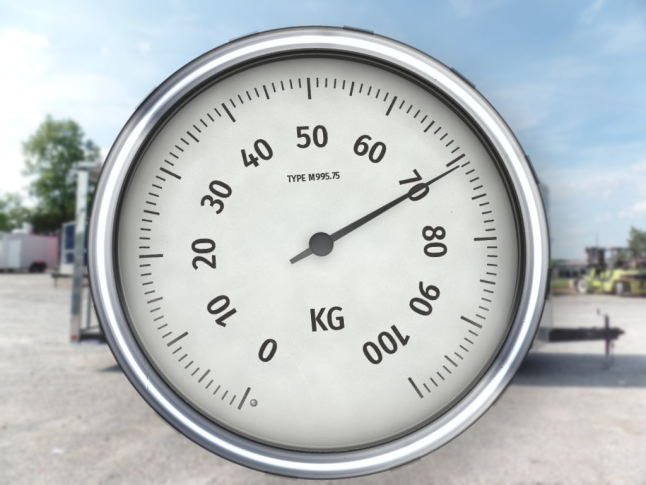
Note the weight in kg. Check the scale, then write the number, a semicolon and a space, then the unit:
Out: 71; kg
